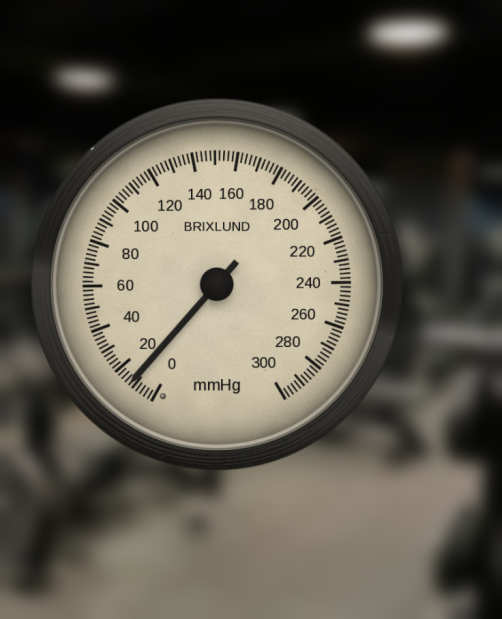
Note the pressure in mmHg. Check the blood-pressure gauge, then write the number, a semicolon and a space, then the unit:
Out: 12; mmHg
